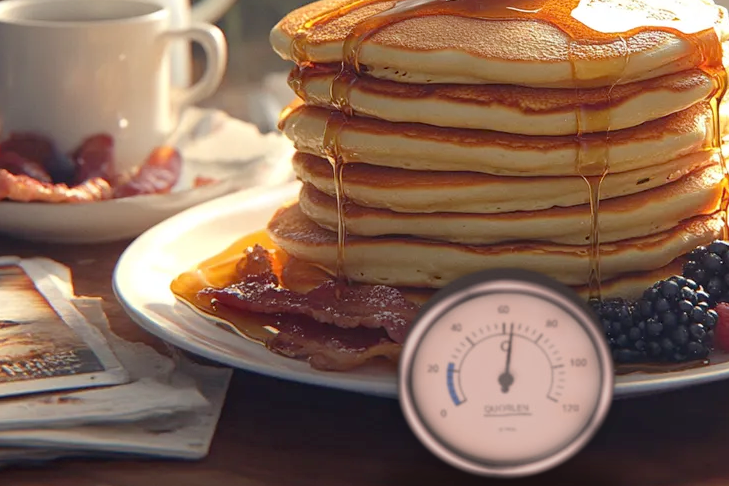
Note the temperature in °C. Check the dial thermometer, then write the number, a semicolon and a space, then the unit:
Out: 64; °C
